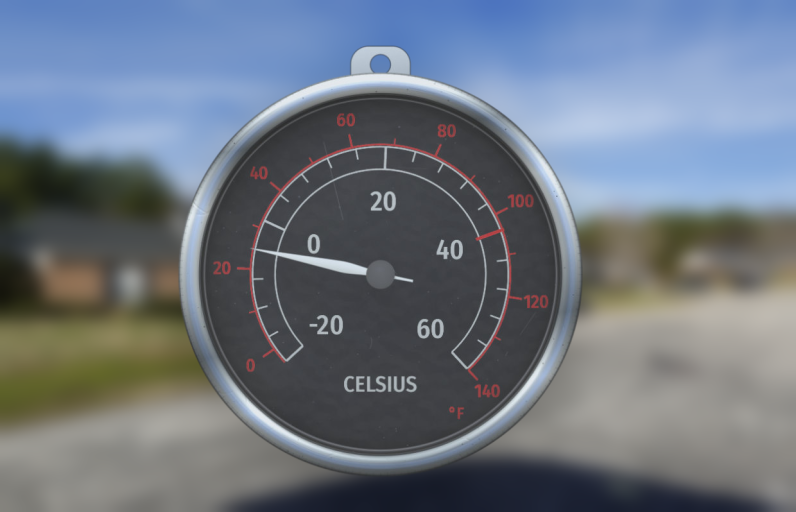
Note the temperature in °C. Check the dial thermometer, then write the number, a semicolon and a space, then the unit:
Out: -4; °C
